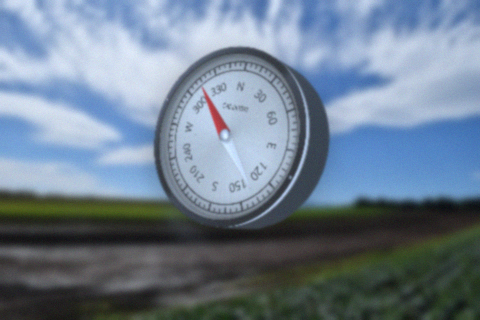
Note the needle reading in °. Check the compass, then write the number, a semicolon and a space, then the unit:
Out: 315; °
